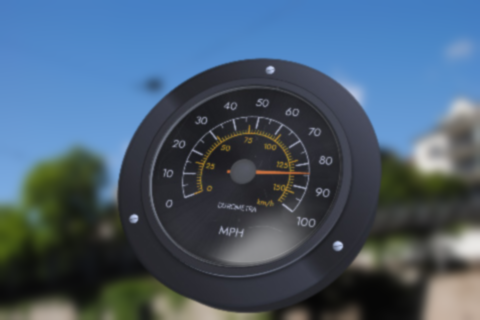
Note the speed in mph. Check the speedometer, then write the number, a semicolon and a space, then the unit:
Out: 85; mph
